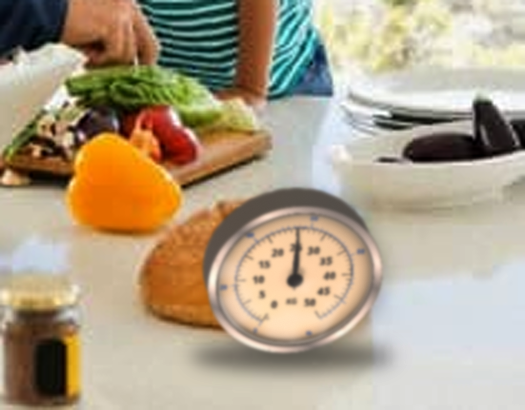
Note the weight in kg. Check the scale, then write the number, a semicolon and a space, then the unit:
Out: 25; kg
